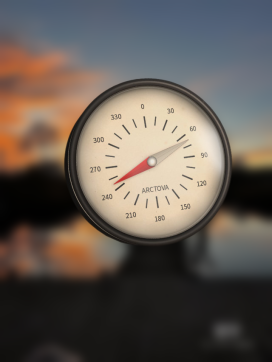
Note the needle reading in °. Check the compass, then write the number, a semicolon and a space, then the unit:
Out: 247.5; °
